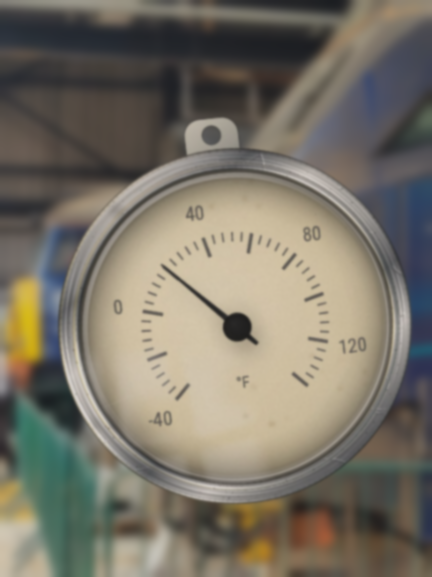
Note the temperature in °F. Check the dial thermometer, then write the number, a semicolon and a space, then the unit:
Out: 20; °F
